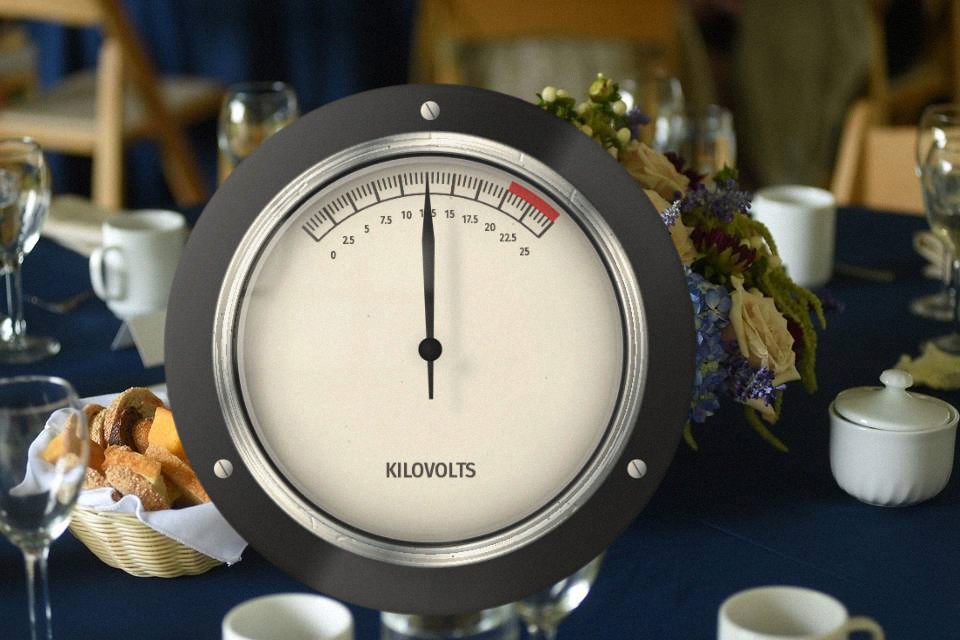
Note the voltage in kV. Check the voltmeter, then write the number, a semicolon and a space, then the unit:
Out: 12.5; kV
